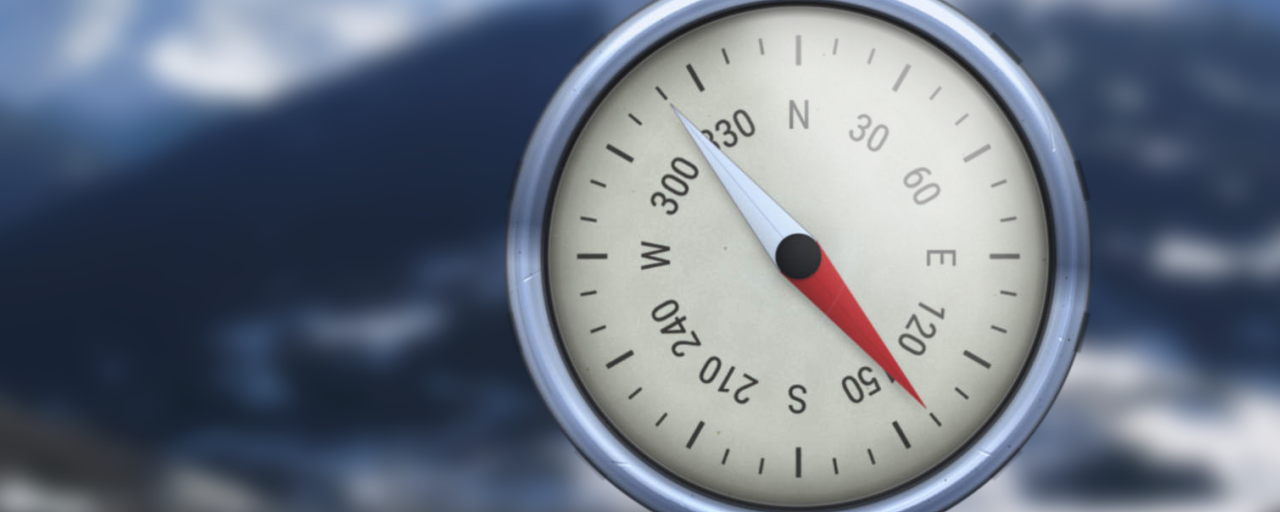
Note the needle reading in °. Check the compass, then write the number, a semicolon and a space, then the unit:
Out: 140; °
